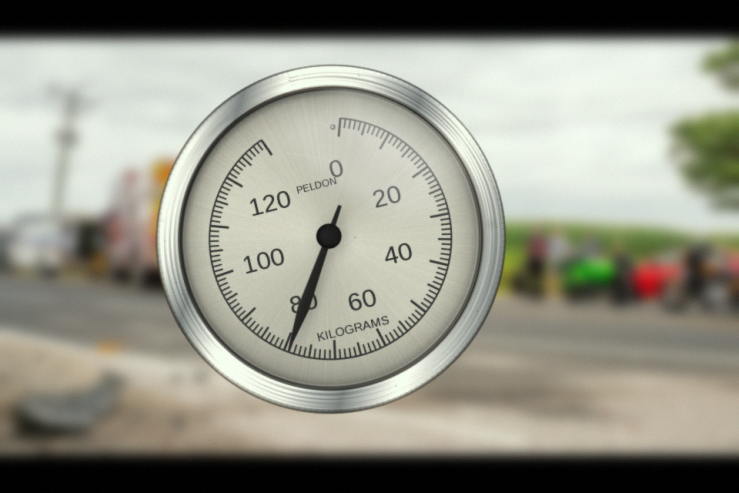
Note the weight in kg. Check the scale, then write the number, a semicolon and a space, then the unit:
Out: 79; kg
